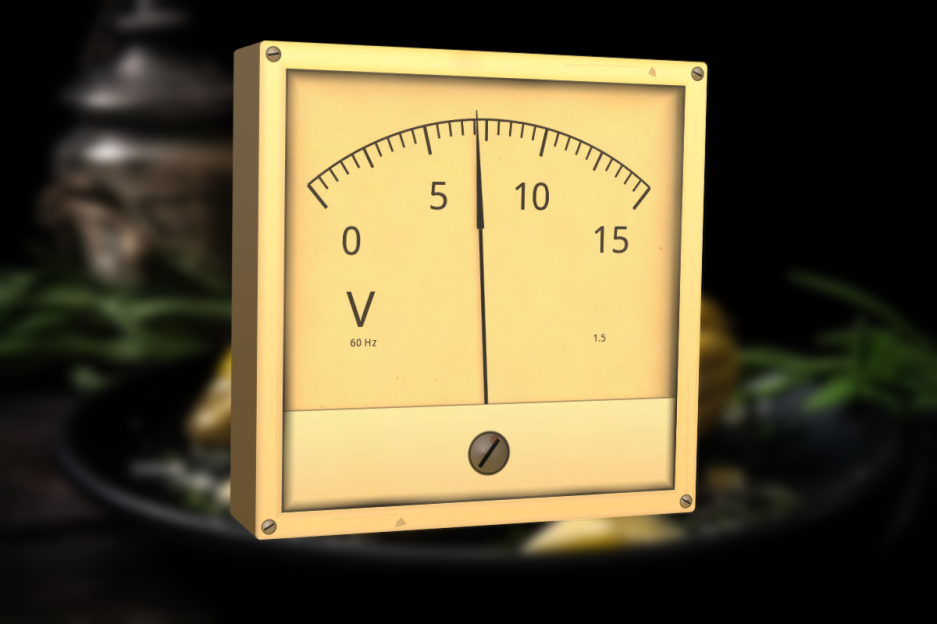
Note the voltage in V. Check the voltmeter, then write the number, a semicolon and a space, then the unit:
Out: 7; V
